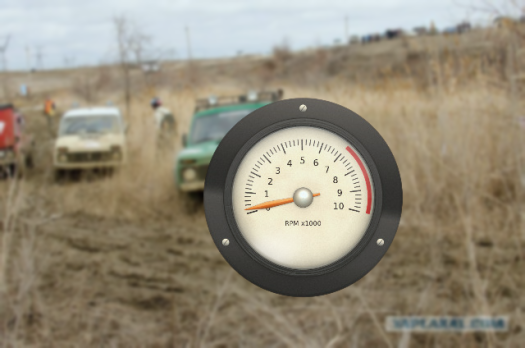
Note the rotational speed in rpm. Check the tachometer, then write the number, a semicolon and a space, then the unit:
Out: 200; rpm
